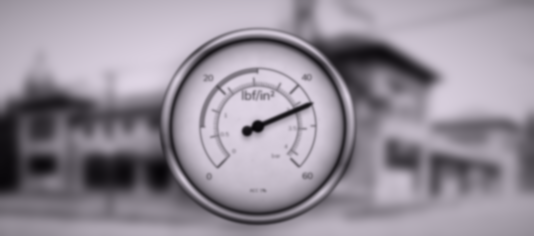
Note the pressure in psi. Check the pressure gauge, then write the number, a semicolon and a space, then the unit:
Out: 45; psi
